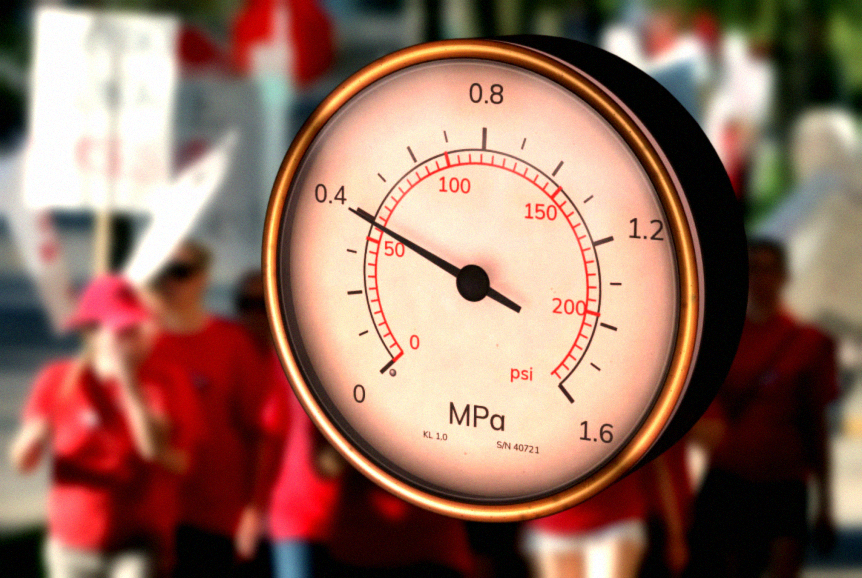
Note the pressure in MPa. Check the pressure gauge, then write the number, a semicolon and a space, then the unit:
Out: 0.4; MPa
